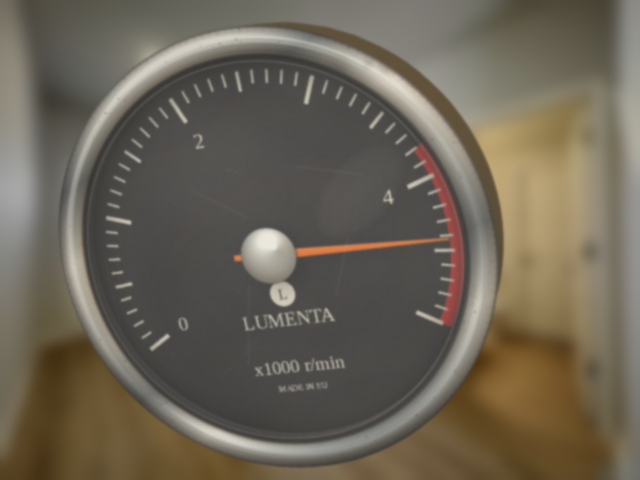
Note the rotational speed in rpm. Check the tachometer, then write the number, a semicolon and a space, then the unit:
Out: 4400; rpm
